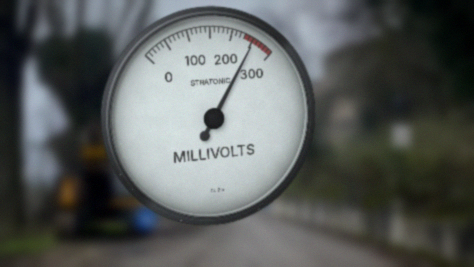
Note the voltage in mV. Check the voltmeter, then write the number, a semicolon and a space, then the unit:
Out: 250; mV
